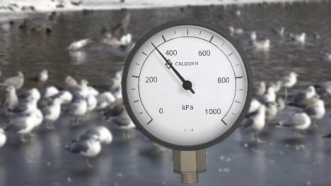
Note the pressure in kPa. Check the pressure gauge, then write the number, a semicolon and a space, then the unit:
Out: 350; kPa
